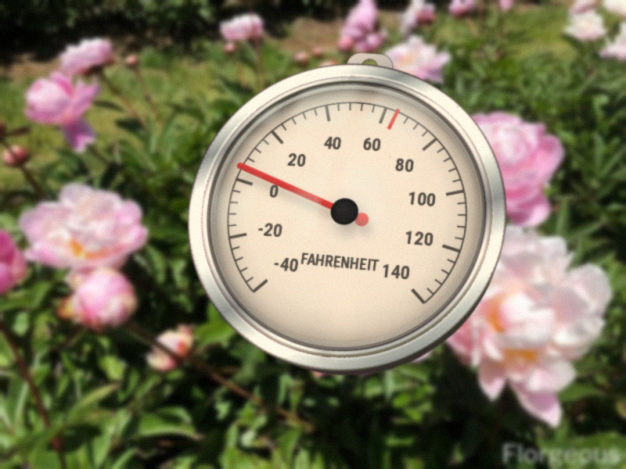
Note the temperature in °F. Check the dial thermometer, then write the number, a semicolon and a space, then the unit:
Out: 4; °F
